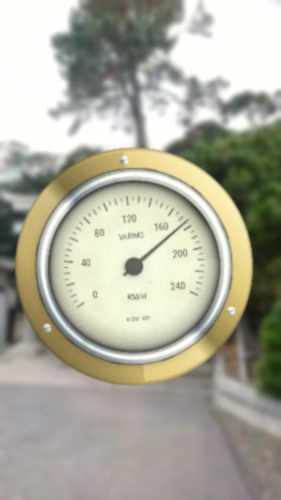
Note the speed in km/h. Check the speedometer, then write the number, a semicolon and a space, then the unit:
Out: 175; km/h
